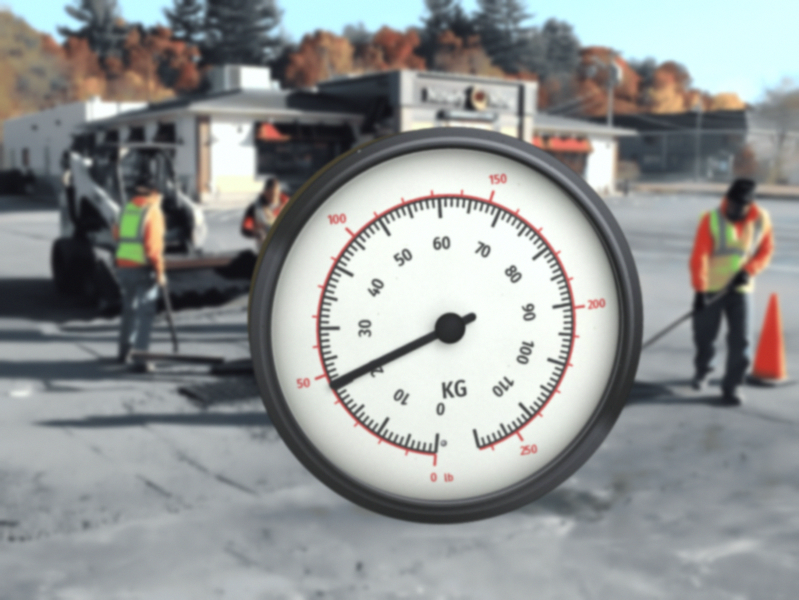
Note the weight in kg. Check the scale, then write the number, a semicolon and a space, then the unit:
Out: 21; kg
